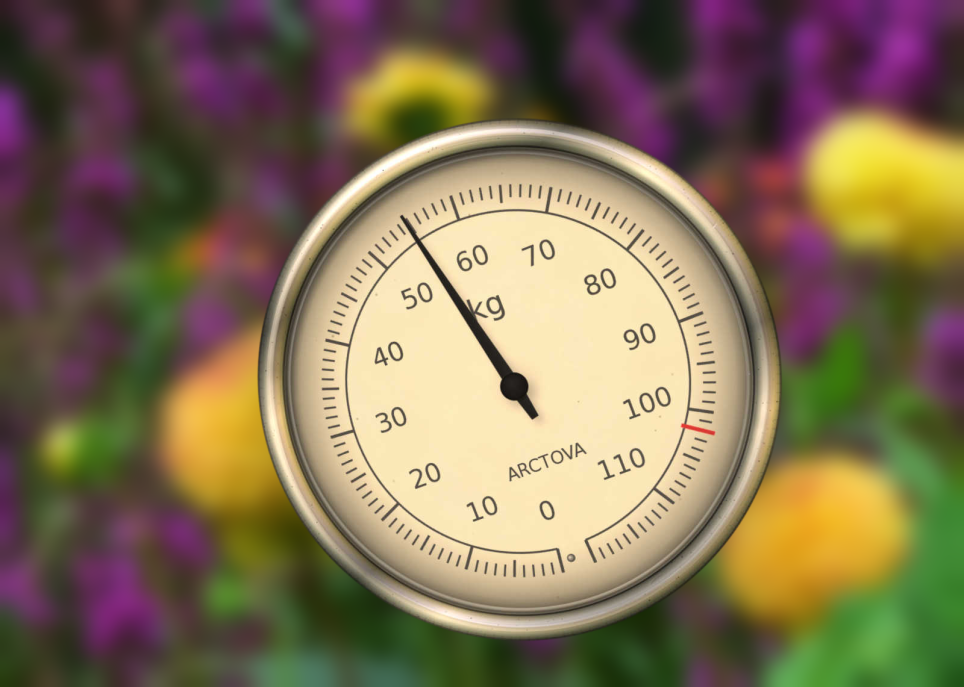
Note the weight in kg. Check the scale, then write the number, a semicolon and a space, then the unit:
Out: 55; kg
